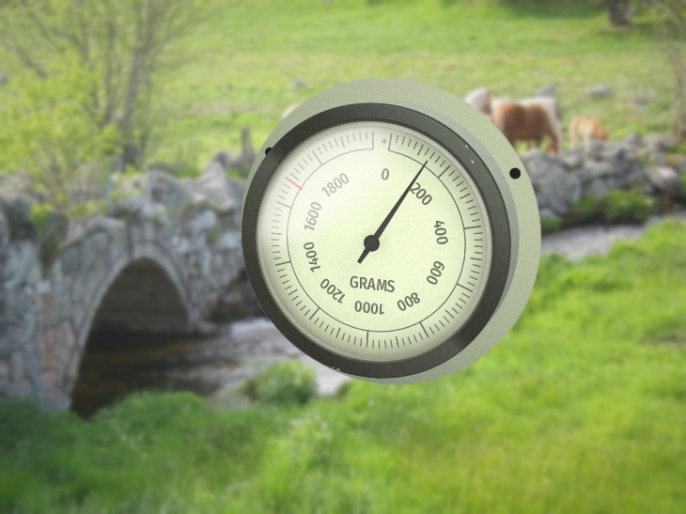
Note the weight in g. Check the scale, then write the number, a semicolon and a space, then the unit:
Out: 140; g
